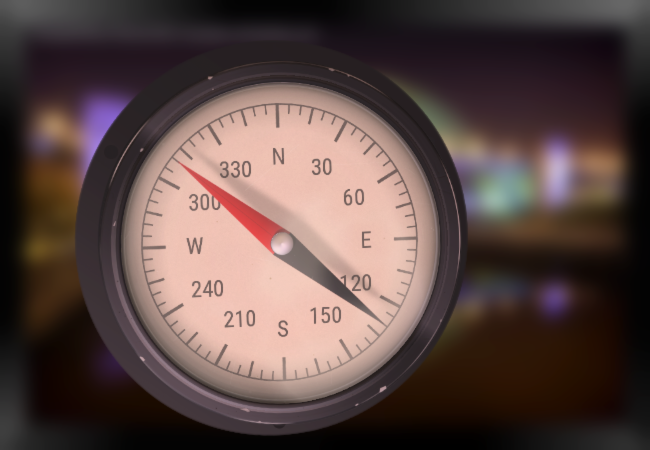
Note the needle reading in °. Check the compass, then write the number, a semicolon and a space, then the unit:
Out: 310; °
